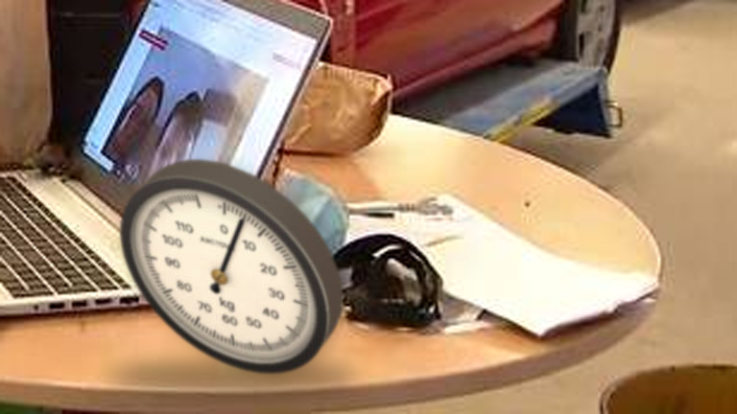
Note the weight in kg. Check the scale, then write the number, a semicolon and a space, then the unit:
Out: 5; kg
